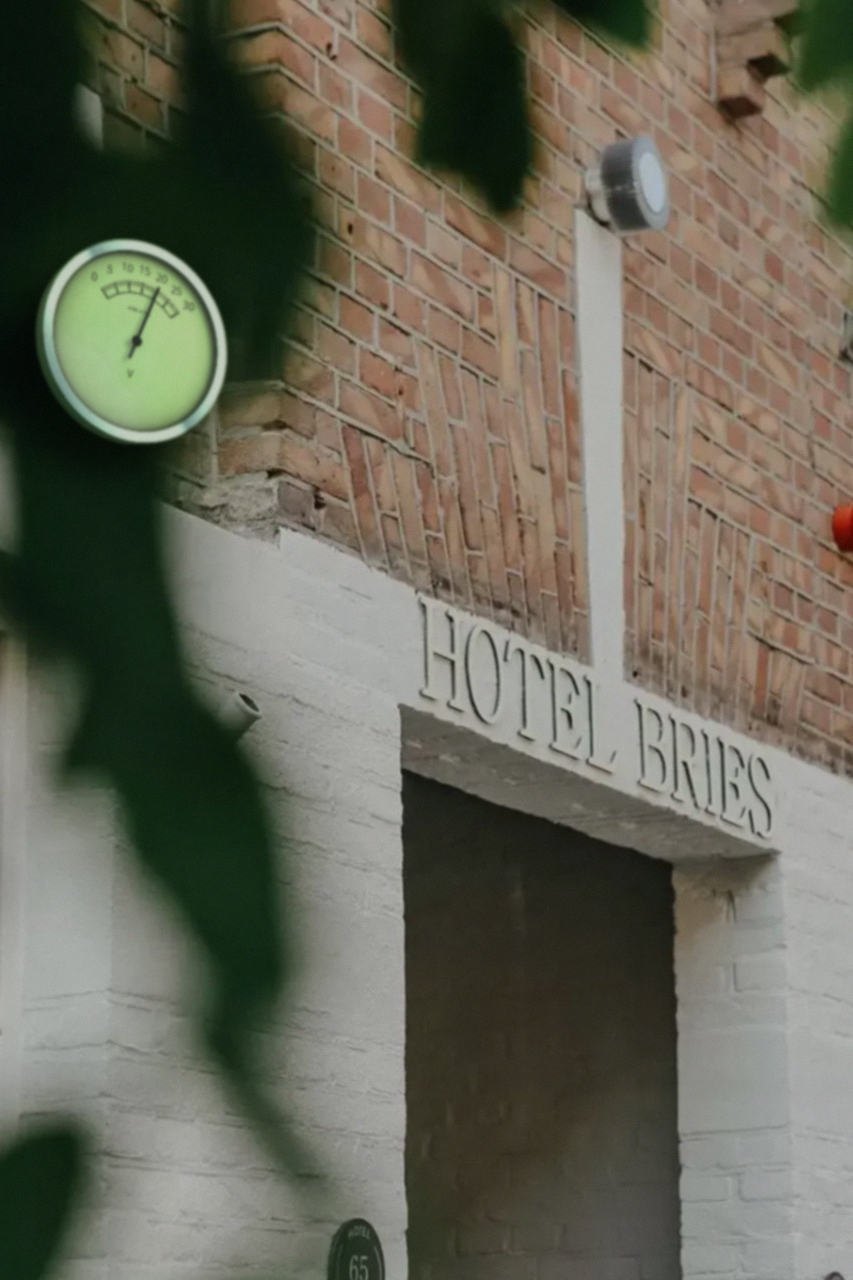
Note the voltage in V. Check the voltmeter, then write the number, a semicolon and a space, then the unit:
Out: 20; V
